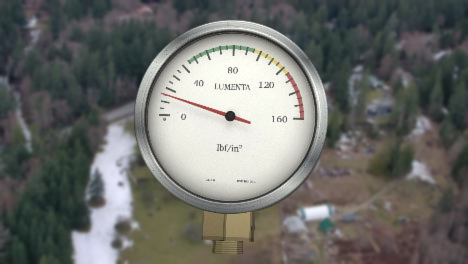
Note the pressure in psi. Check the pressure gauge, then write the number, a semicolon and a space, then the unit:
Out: 15; psi
